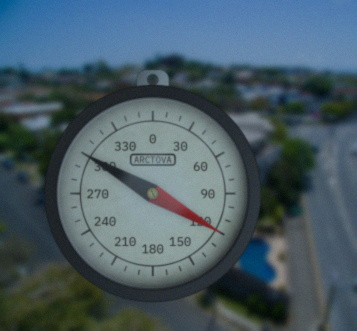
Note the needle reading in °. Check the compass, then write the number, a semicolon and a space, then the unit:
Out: 120; °
